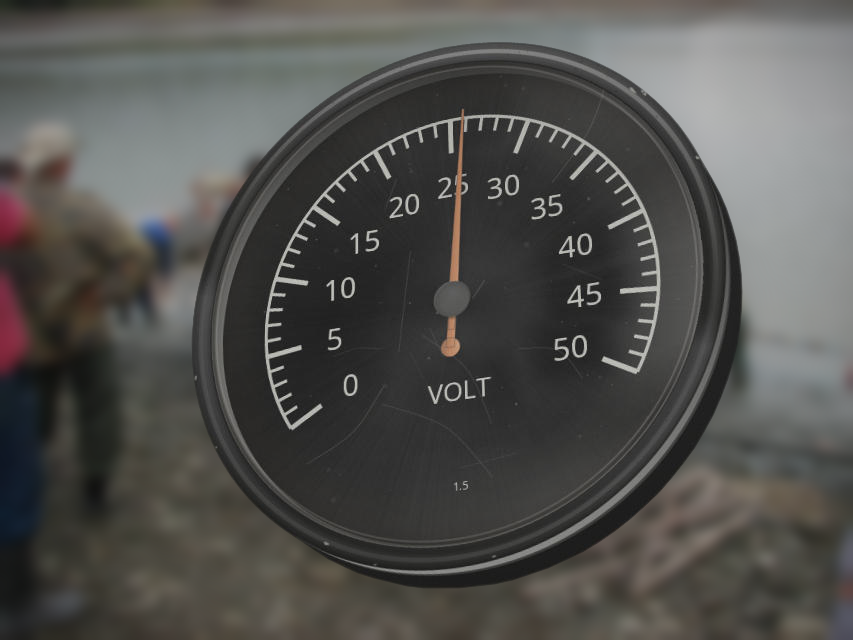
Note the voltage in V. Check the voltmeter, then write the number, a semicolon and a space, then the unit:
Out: 26; V
